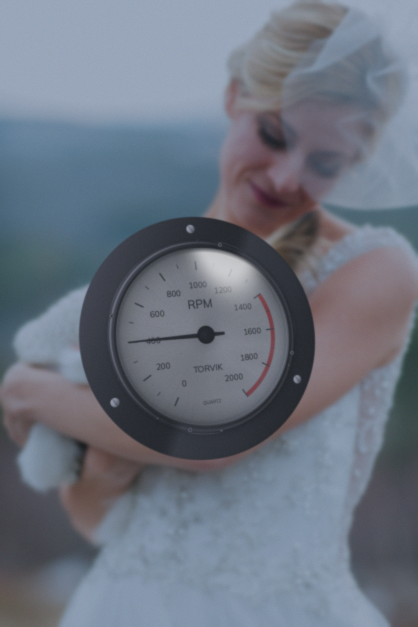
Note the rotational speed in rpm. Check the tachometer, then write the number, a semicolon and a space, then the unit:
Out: 400; rpm
